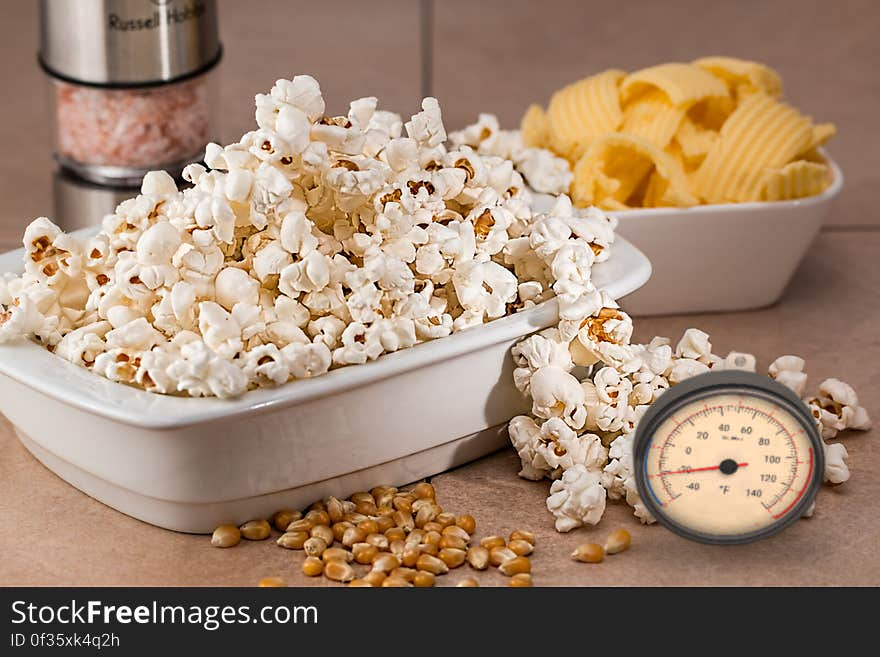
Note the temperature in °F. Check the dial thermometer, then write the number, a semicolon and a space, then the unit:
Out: -20; °F
